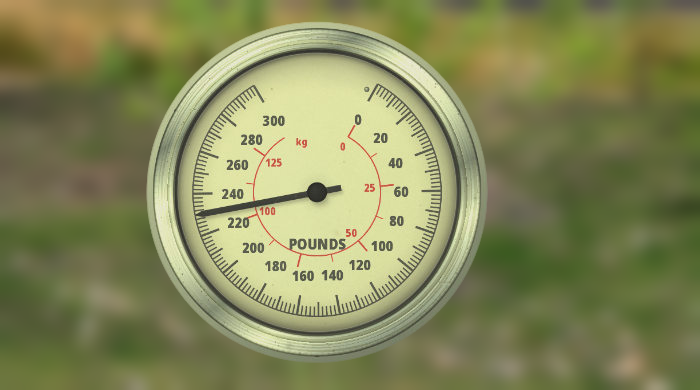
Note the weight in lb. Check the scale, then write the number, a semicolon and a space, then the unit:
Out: 230; lb
